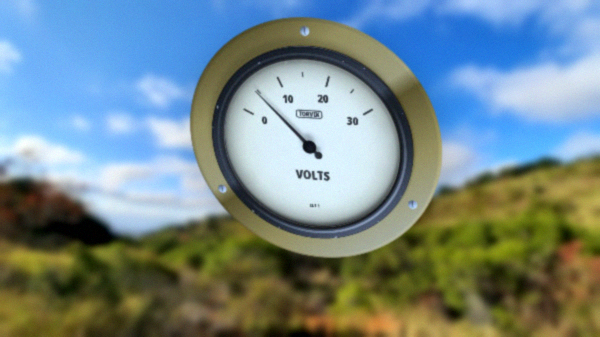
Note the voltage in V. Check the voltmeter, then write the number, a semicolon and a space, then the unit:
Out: 5; V
